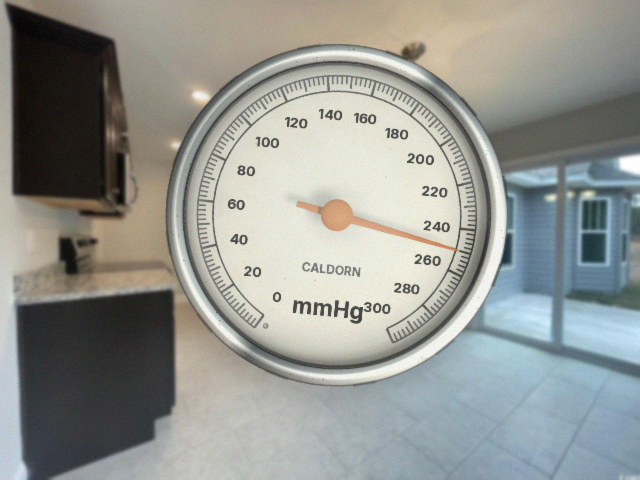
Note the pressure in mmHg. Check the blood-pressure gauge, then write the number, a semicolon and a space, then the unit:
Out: 250; mmHg
